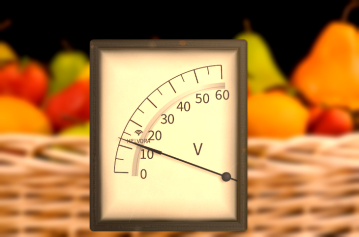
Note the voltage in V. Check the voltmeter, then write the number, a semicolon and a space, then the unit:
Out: 12.5; V
